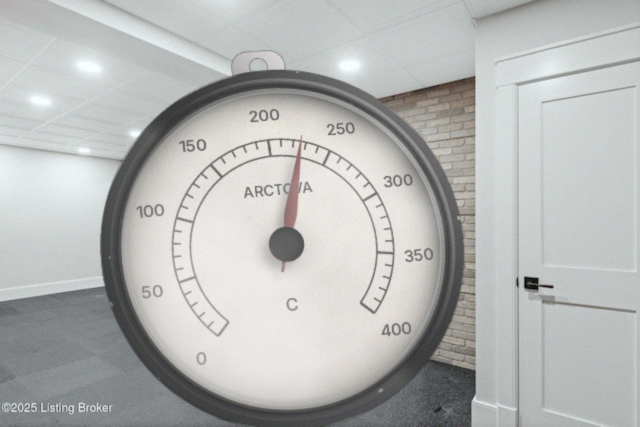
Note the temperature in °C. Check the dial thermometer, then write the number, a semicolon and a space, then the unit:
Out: 225; °C
